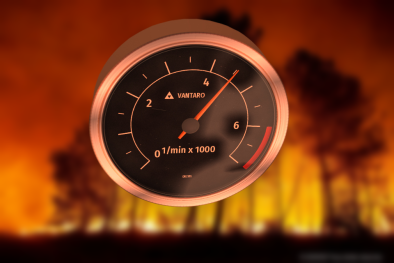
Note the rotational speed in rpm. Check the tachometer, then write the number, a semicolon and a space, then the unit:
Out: 4500; rpm
